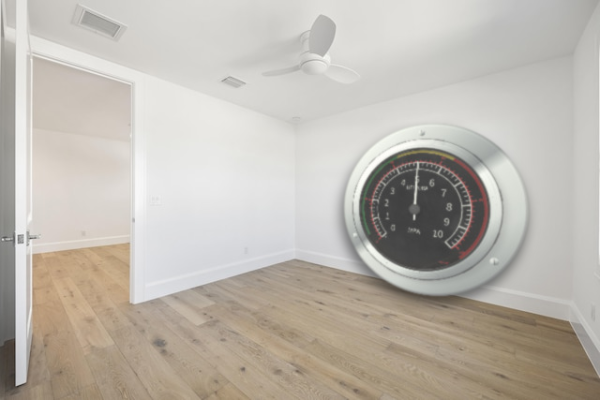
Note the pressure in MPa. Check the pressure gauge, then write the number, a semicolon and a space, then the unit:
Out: 5; MPa
